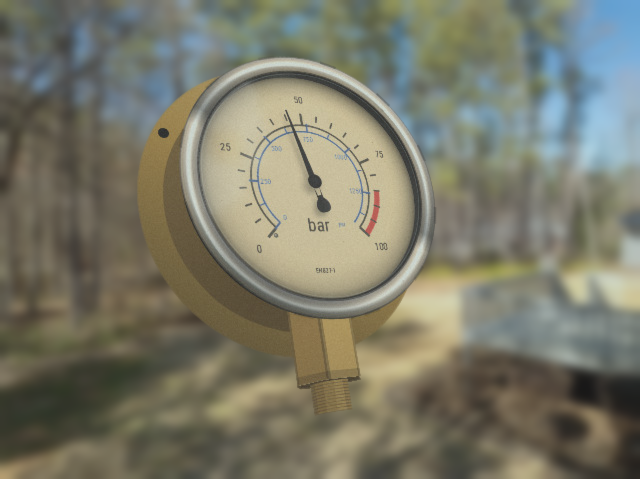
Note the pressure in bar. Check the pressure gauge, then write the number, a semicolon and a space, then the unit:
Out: 45; bar
